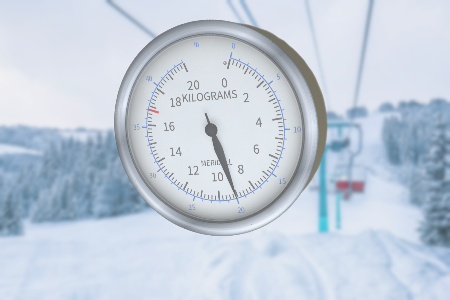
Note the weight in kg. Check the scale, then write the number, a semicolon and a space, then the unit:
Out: 9; kg
